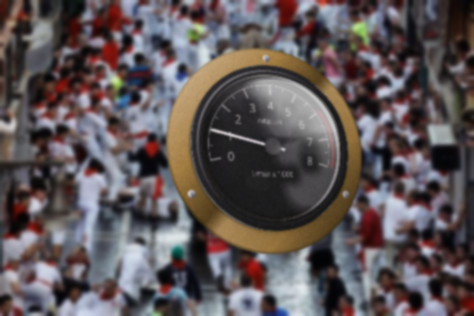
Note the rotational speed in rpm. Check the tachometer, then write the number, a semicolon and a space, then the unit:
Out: 1000; rpm
